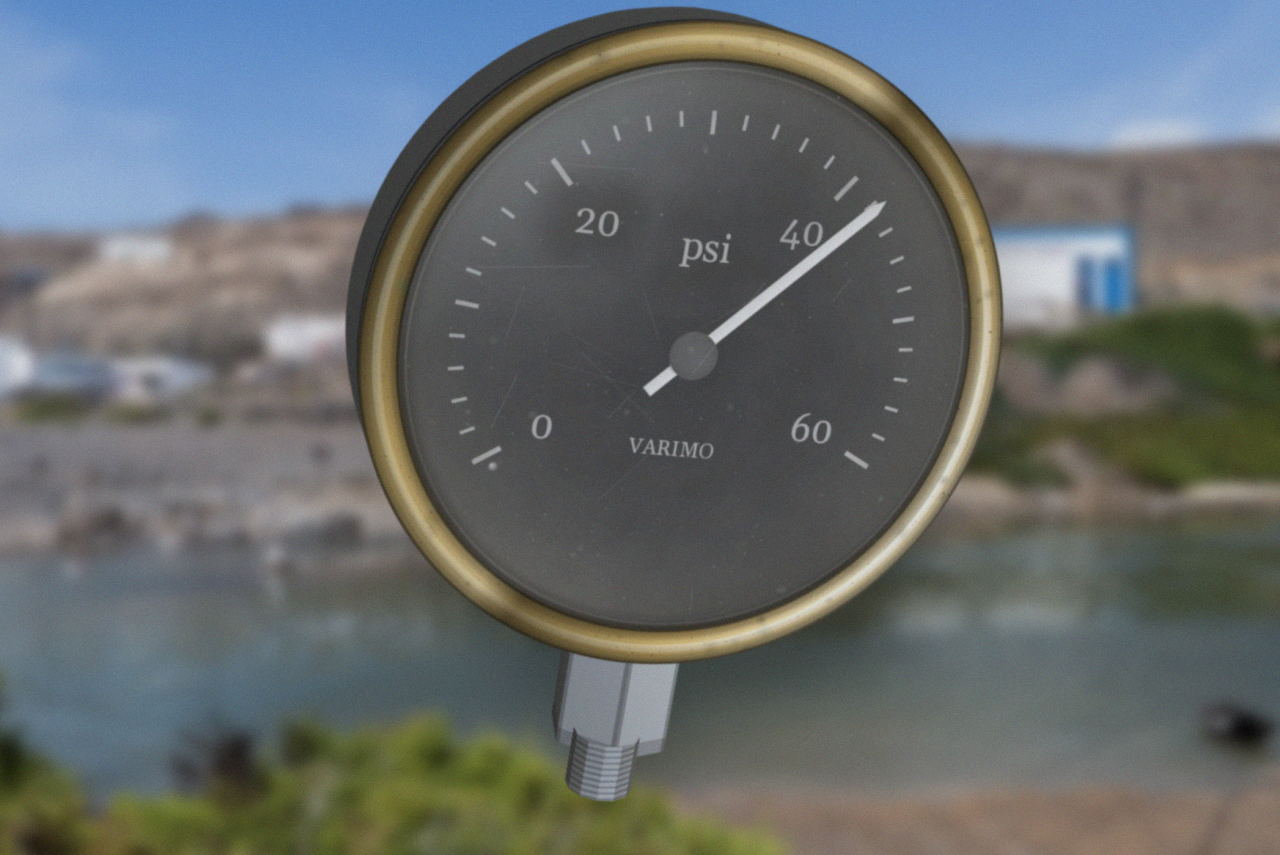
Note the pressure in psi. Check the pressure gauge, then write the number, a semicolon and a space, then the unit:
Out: 42; psi
